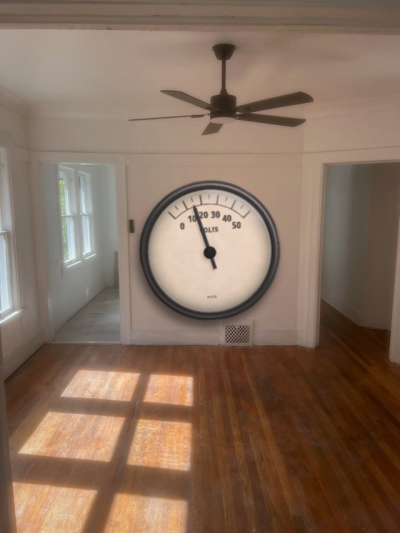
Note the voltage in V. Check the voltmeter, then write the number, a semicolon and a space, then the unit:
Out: 15; V
